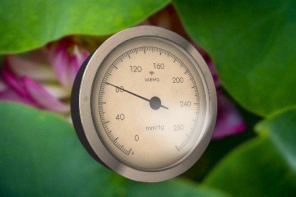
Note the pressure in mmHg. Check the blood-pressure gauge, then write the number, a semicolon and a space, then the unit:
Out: 80; mmHg
